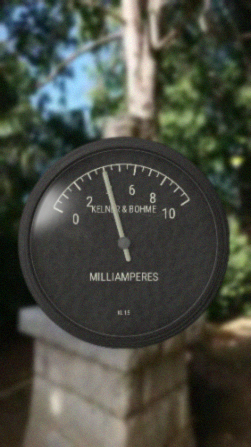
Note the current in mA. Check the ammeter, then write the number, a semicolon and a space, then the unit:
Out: 4; mA
